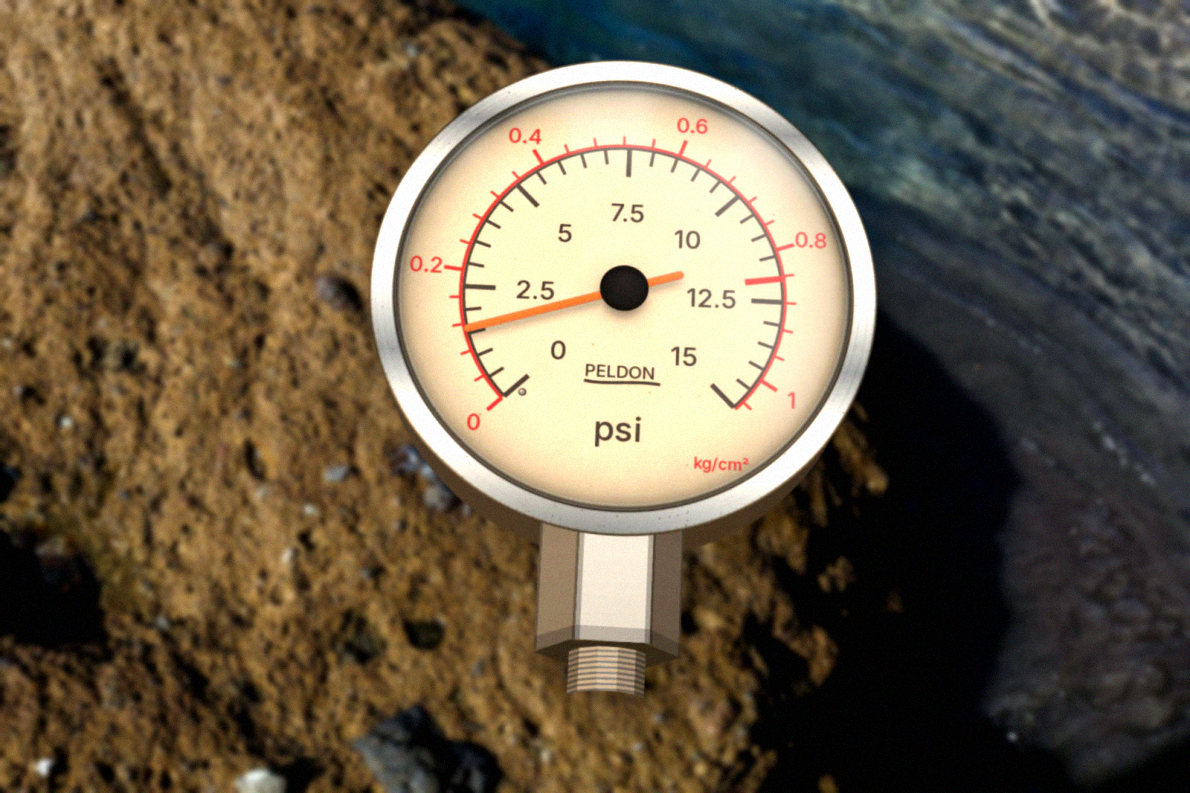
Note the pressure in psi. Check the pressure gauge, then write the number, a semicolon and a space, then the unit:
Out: 1.5; psi
